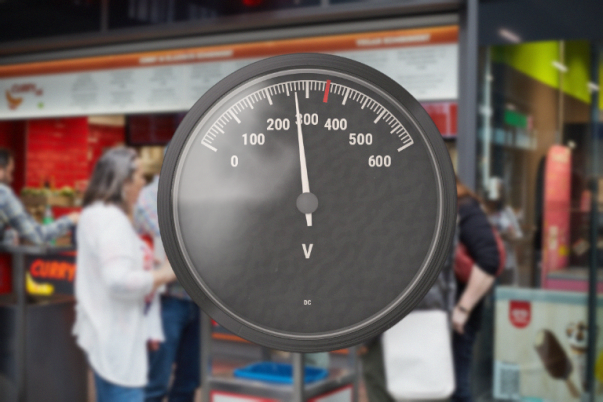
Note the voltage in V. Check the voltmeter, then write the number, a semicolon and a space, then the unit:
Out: 270; V
